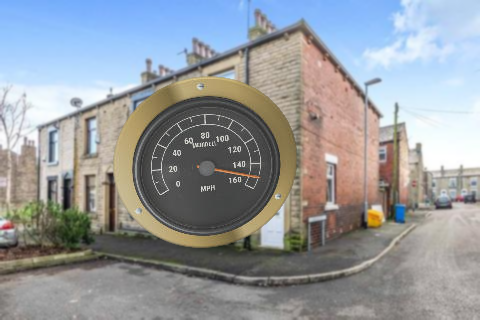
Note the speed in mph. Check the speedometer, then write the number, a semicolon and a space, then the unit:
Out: 150; mph
